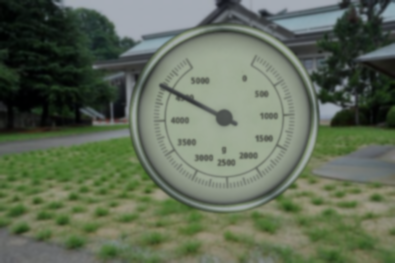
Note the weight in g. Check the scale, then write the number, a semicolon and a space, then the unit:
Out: 4500; g
